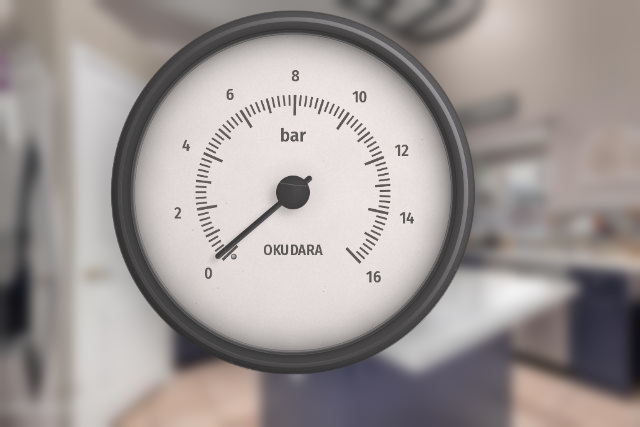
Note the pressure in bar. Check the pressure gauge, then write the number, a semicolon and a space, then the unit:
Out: 0.2; bar
